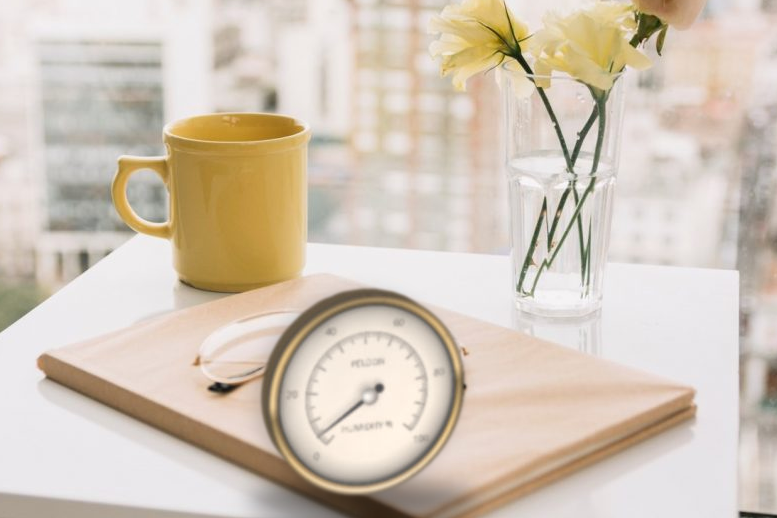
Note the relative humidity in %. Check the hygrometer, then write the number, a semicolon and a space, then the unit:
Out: 5; %
